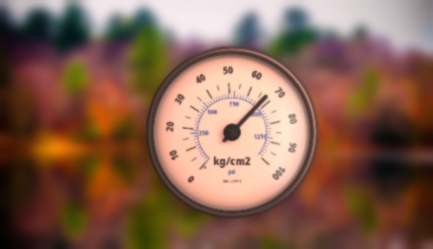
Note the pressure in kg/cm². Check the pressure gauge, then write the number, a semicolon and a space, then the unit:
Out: 67.5; kg/cm²
